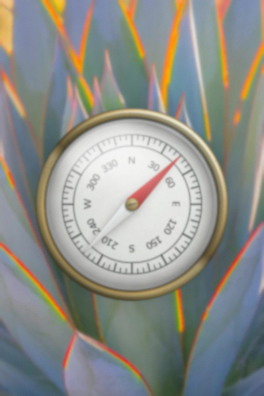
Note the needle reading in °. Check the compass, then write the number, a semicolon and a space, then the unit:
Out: 45; °
